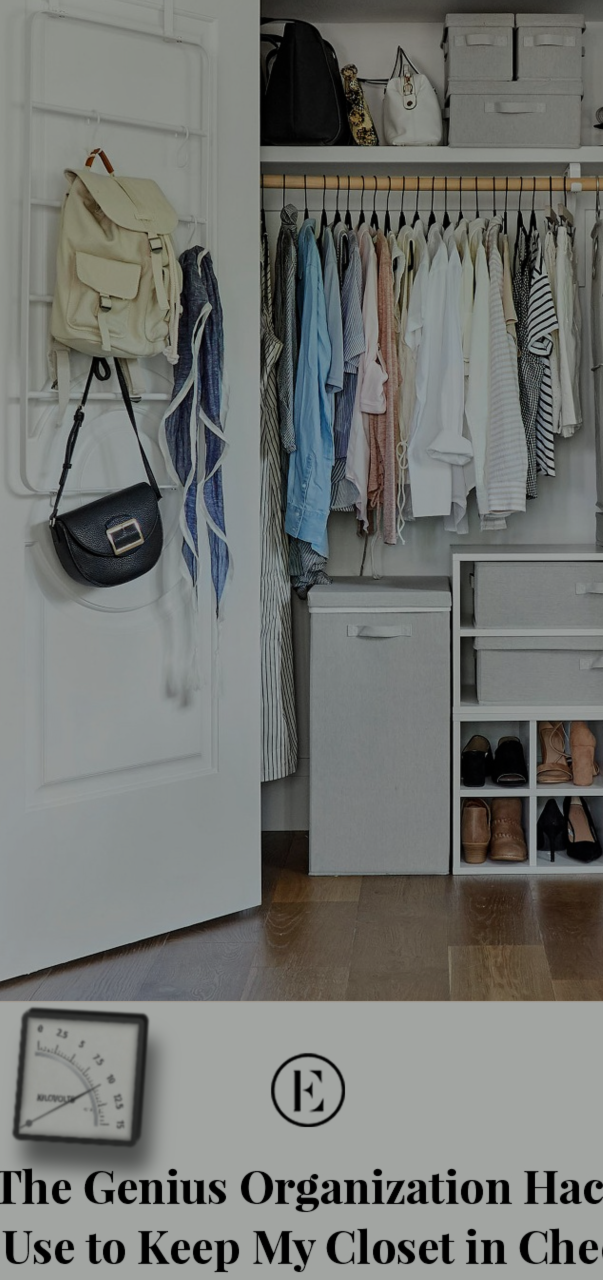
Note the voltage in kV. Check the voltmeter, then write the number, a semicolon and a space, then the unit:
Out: 10; kV
